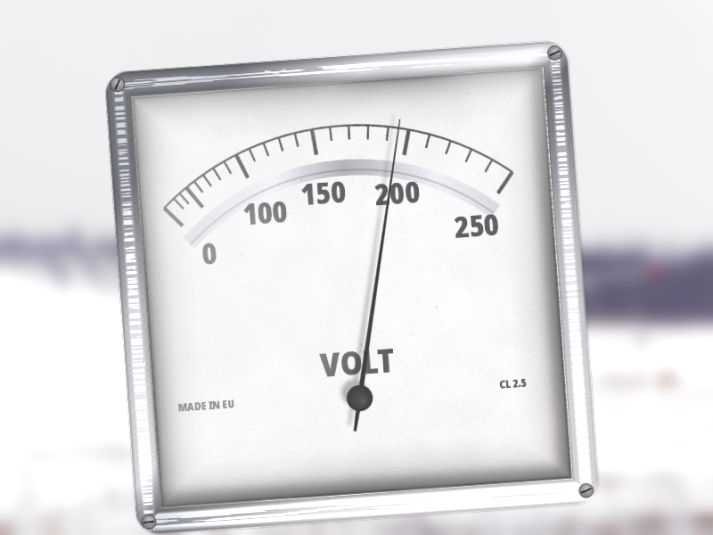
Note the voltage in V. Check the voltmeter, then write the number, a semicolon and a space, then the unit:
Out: 195; V
